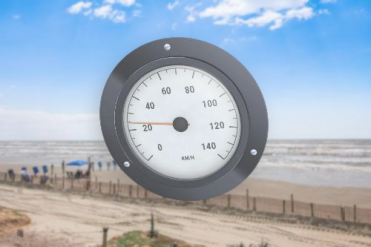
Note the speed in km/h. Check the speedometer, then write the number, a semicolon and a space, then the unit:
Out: 25; km/h
